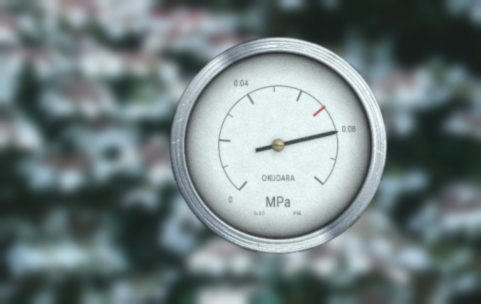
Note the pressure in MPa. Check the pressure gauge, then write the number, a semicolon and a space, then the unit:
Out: 0.08; MPa
